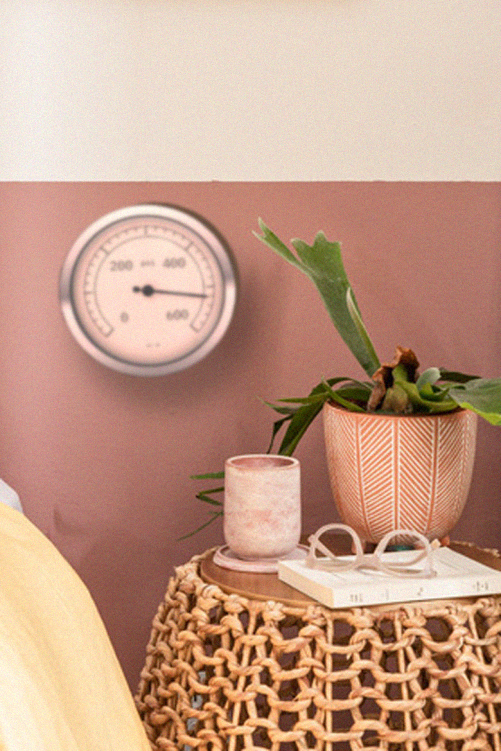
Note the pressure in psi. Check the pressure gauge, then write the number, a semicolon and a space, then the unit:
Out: 520; psi
